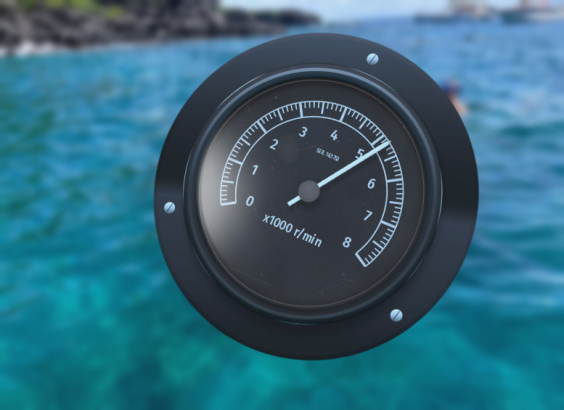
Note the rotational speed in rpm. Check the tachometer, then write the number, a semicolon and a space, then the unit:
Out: 5200; rpm
